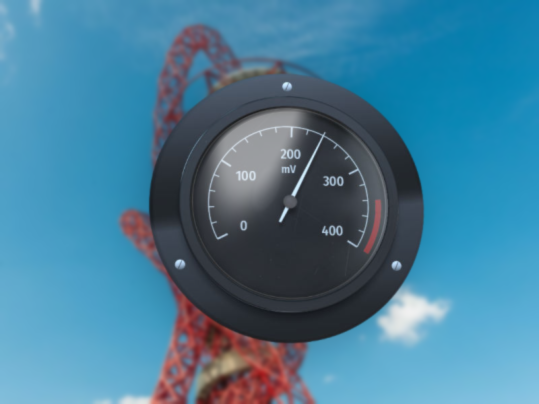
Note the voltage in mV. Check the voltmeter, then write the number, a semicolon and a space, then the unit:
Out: 240; mV
